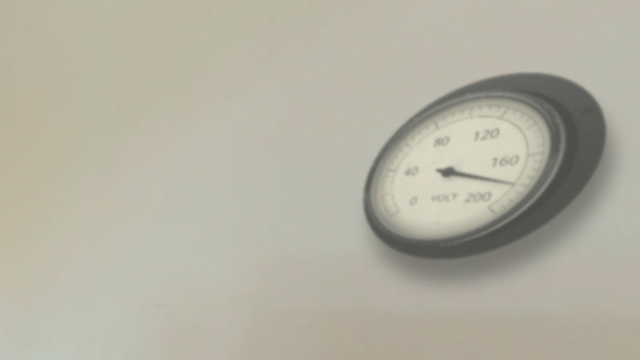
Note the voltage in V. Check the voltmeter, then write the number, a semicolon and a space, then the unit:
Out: 180; V
